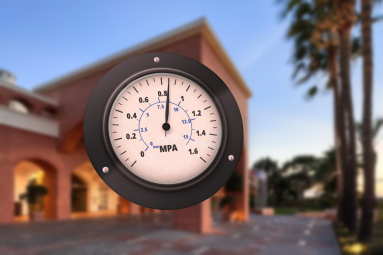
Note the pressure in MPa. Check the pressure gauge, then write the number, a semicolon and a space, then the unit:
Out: 0.85; MPa
